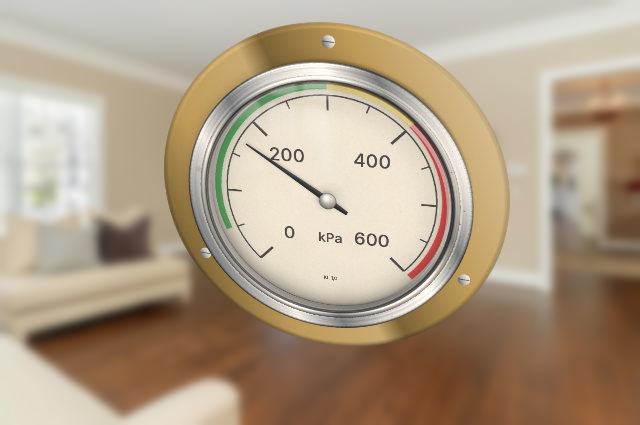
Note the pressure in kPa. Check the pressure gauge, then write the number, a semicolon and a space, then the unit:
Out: 175; kPa
